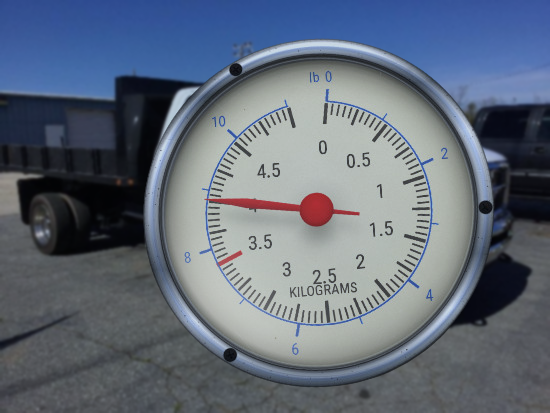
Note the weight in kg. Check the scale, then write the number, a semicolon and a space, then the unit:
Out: 4; kg
